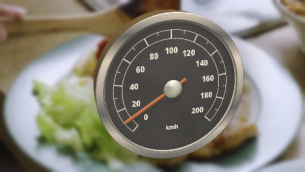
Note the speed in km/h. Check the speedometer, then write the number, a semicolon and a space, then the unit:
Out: 10; km/h
